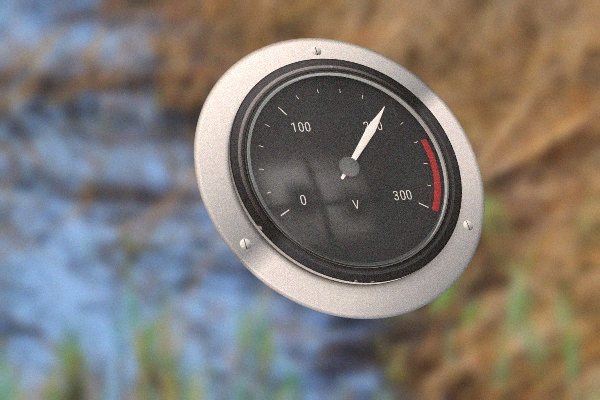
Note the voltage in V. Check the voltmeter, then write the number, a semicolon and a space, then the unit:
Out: 200; V
